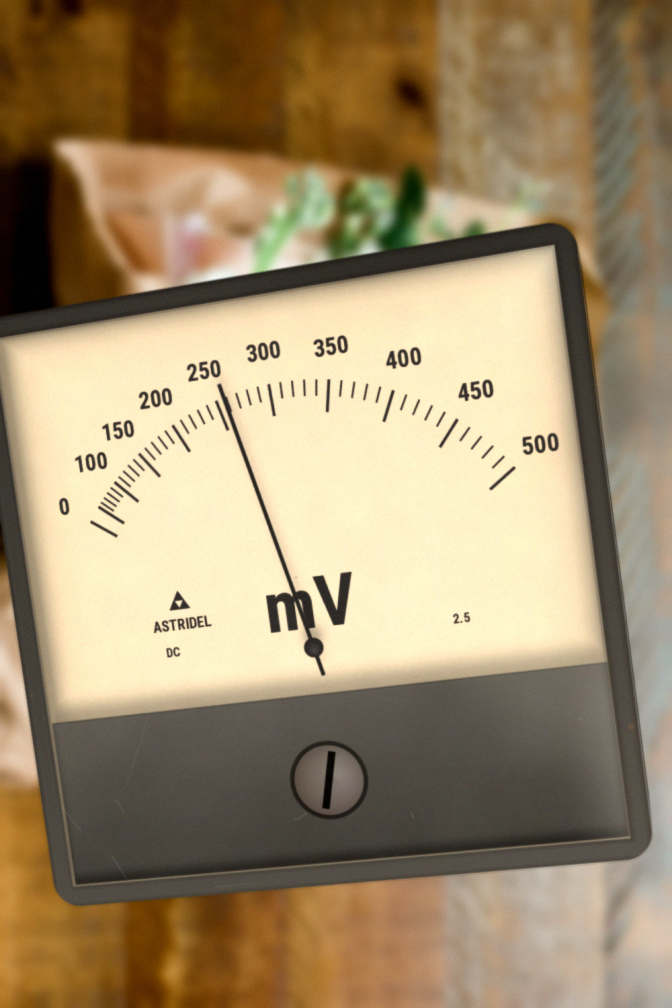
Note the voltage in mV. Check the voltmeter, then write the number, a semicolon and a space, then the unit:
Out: 260; mV
